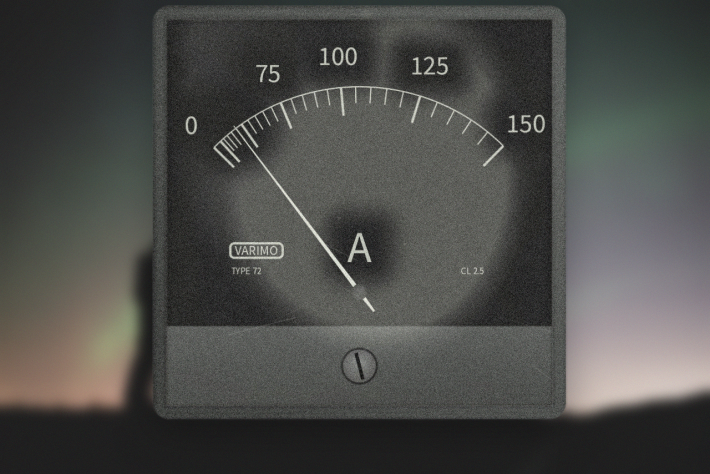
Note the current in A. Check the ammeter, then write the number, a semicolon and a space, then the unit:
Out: 45; A
